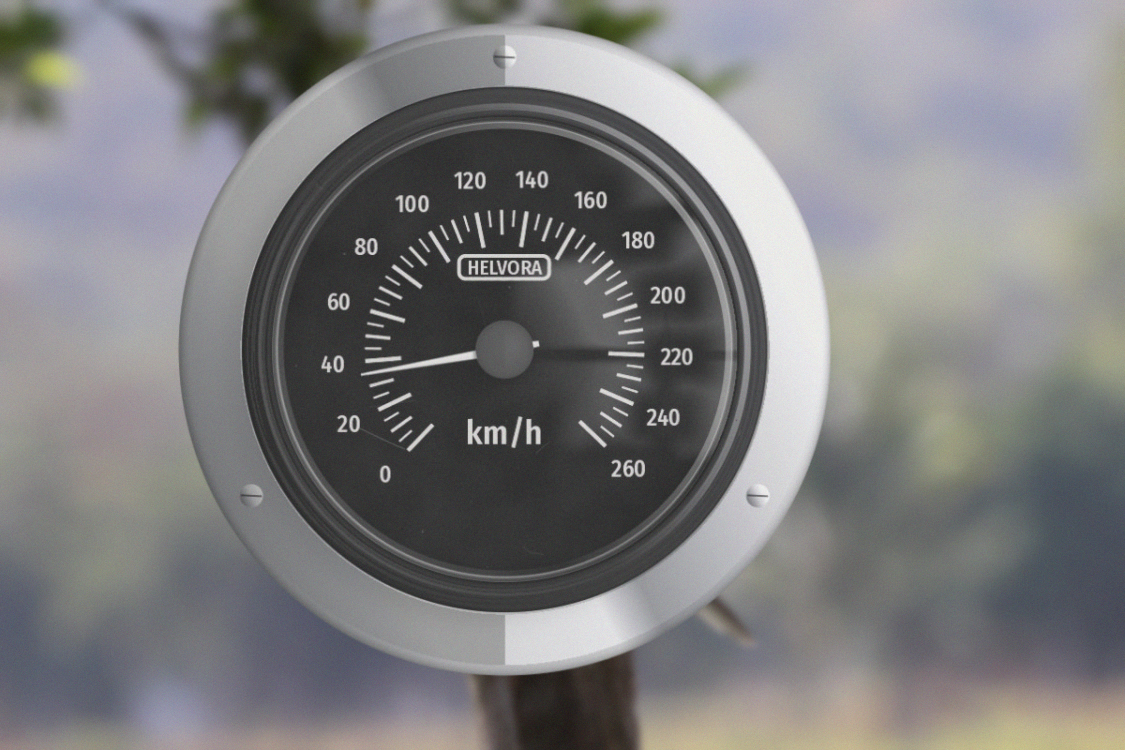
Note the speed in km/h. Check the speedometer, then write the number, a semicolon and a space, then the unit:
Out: 35; km/h
